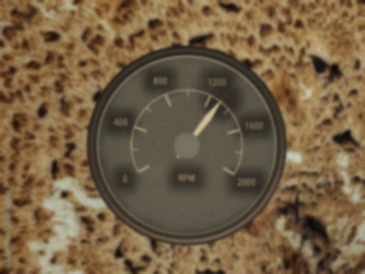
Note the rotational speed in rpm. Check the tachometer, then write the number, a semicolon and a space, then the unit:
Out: 1300; rpm
